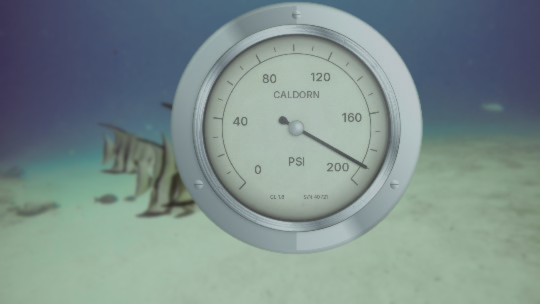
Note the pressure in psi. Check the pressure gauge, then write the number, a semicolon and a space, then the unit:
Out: 190; psi
